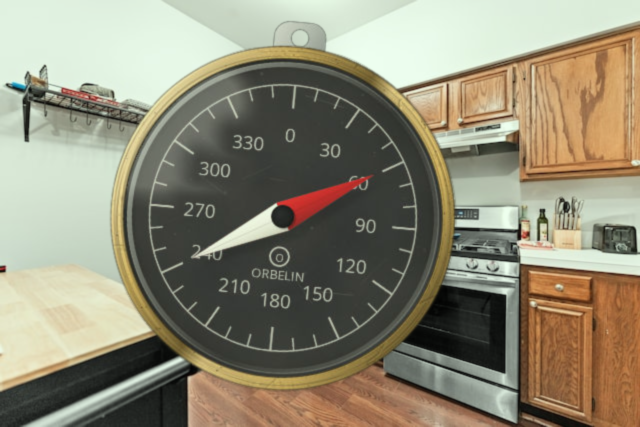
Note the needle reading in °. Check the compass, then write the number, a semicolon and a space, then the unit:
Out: 60; °
